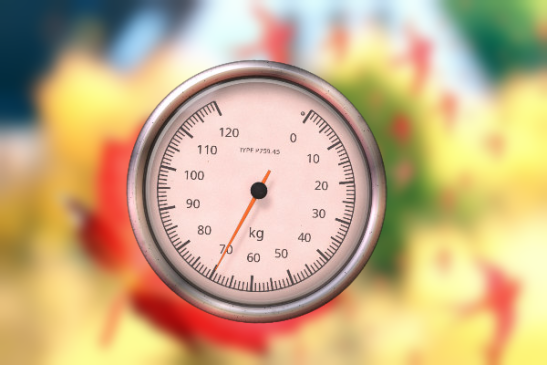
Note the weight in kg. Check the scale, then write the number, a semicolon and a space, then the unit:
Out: 70; kg
